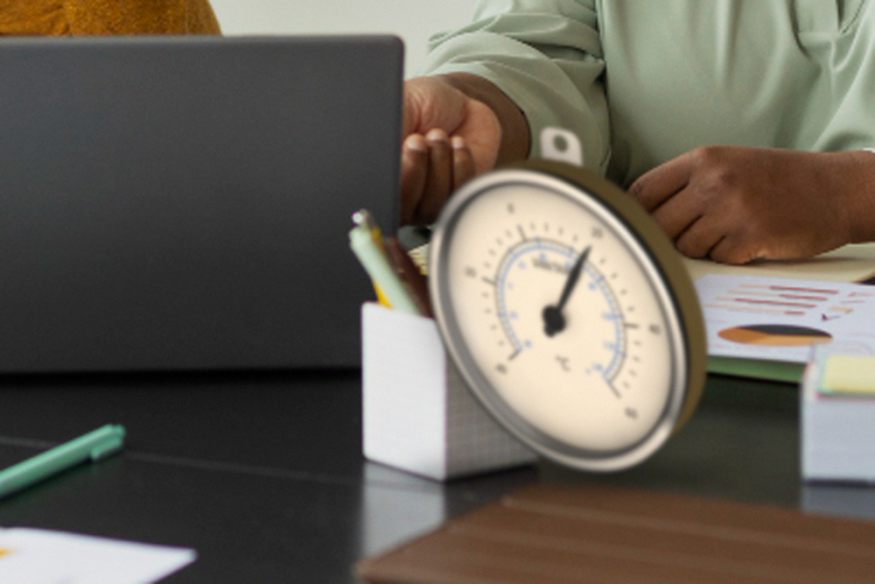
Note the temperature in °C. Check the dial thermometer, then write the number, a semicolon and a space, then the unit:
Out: 20; °C
